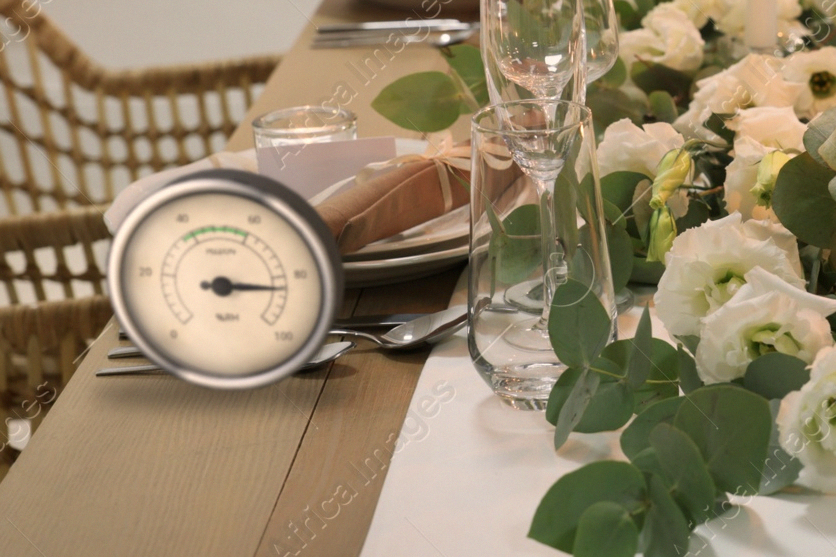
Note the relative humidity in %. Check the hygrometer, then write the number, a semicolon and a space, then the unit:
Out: 84; %
